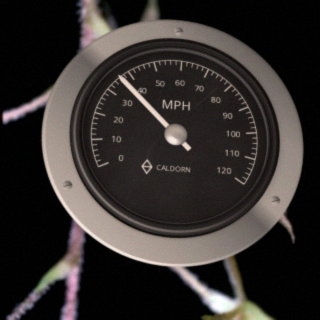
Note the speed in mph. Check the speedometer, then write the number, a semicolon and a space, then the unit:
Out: 36; mph
